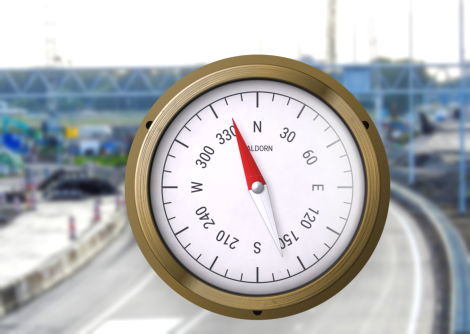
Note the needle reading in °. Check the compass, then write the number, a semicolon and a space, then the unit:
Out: 340; °
